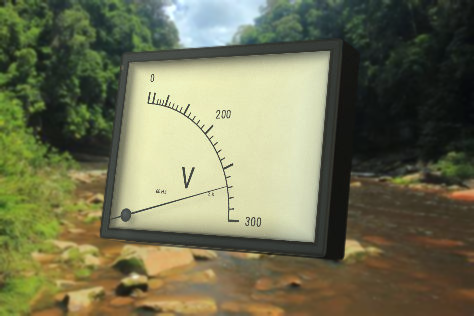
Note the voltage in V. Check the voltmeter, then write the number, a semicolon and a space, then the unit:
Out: 270; V
